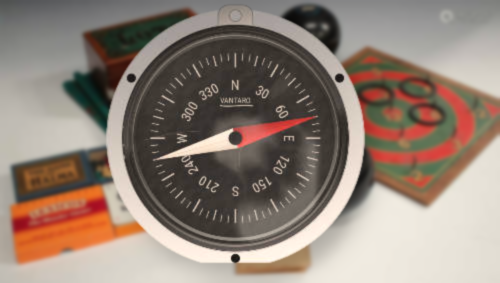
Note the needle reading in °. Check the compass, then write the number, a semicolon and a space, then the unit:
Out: 75; °
